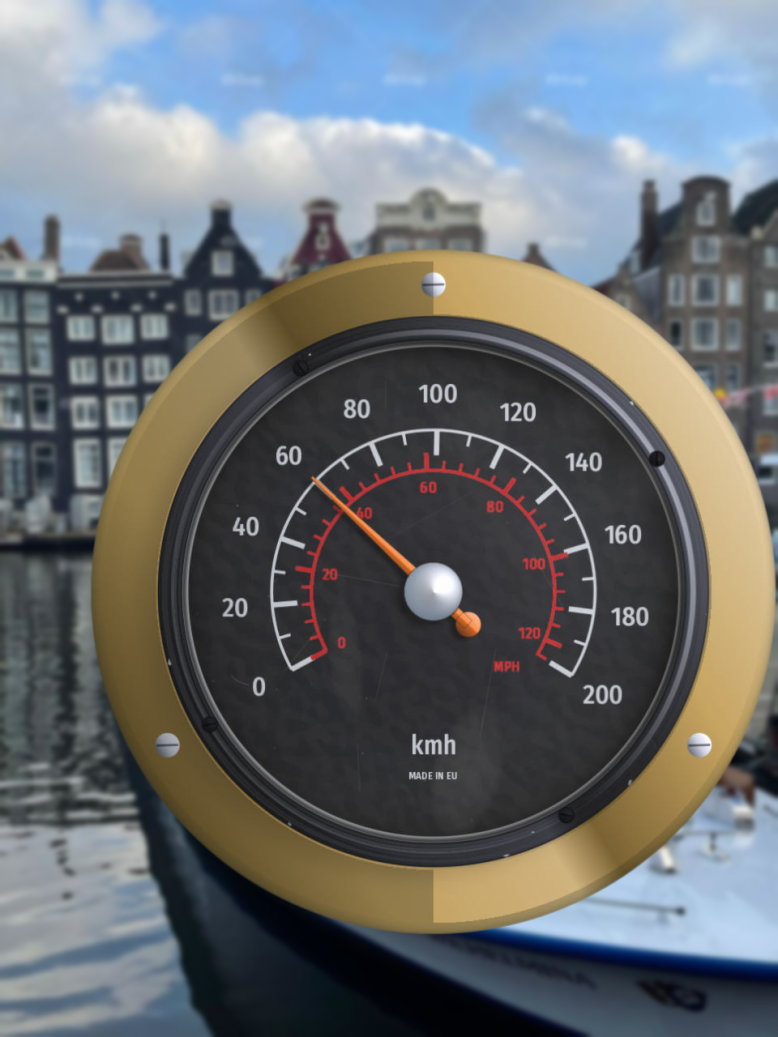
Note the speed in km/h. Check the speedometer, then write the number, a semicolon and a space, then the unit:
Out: 60; km/h
